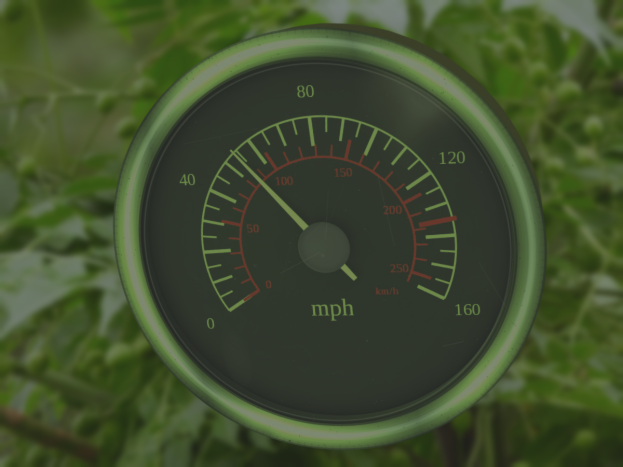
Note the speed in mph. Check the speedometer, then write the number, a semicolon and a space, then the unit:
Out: 55; mph
